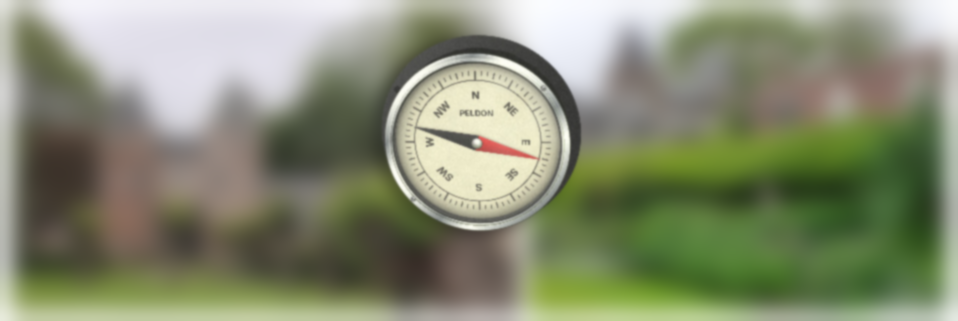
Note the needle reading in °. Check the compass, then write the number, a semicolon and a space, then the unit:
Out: 105; °
